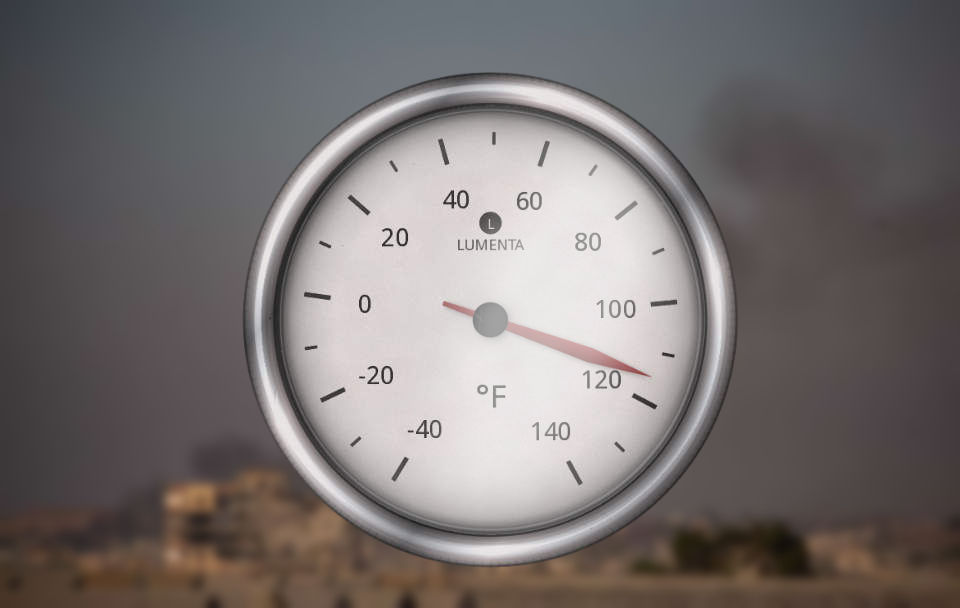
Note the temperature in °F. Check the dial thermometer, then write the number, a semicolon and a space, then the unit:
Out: 115; °F
